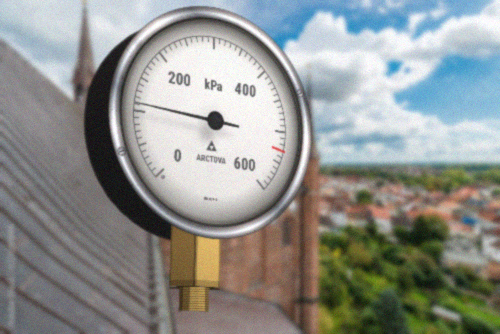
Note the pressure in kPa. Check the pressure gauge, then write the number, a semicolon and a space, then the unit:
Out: 110; kPa
